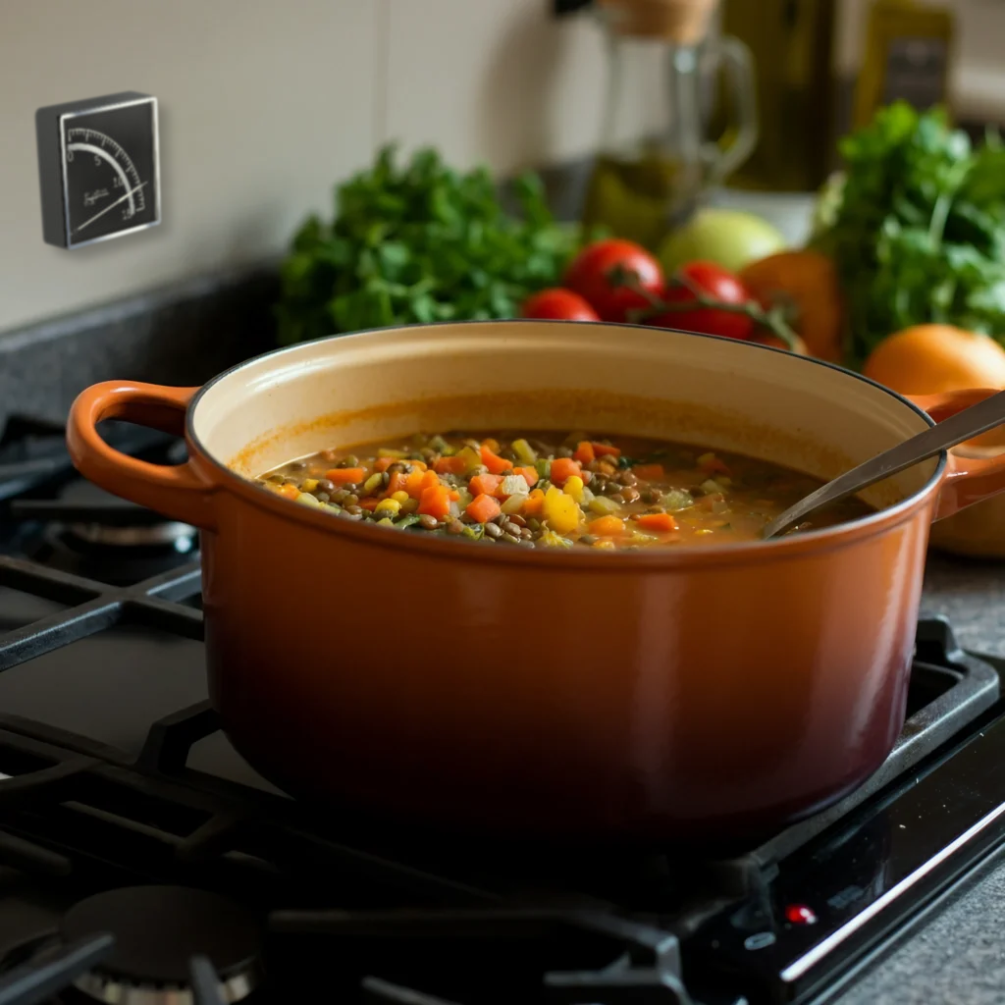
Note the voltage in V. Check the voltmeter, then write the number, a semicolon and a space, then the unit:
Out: 12.5; V
